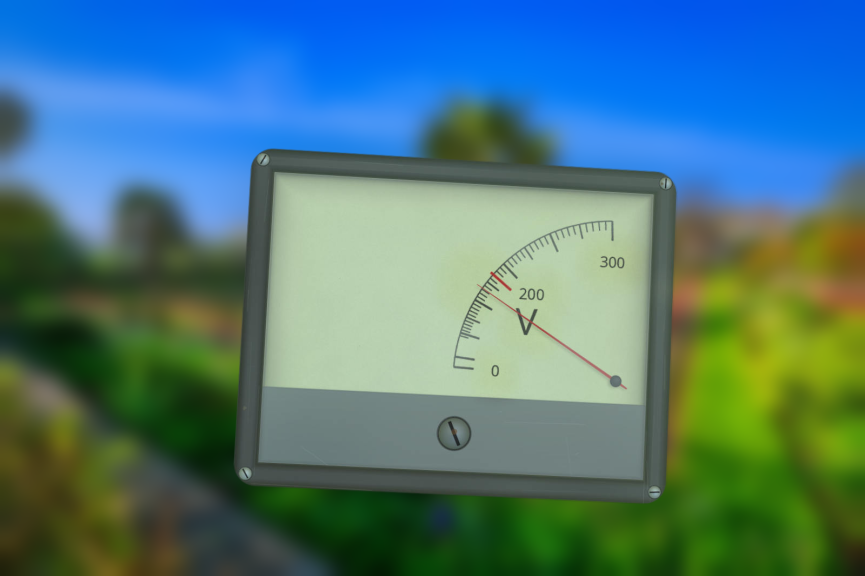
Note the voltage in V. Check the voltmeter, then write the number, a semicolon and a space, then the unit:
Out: 165; V
